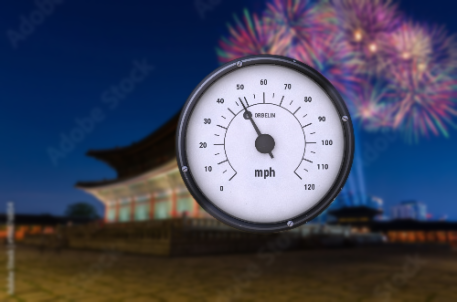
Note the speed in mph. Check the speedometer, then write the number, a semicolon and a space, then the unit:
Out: 47.5; mph
